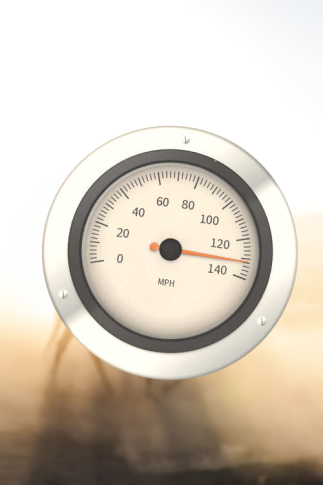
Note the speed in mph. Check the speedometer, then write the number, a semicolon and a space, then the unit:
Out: 132; mph
